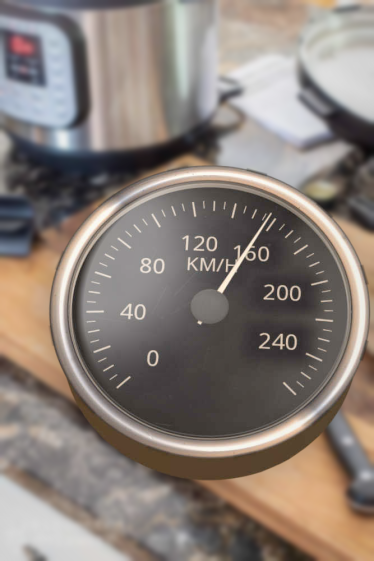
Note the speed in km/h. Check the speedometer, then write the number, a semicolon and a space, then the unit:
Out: 157.5; km/h
